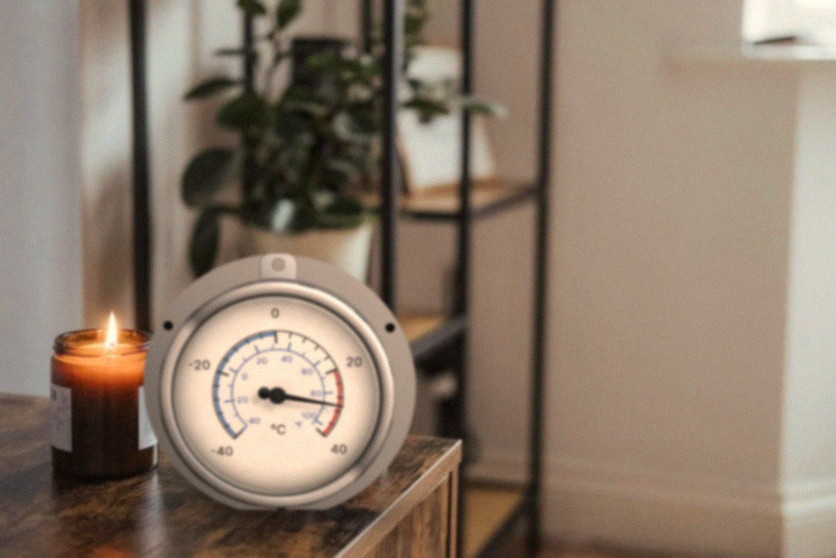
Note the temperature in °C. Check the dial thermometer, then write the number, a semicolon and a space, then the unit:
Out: 30; °C
